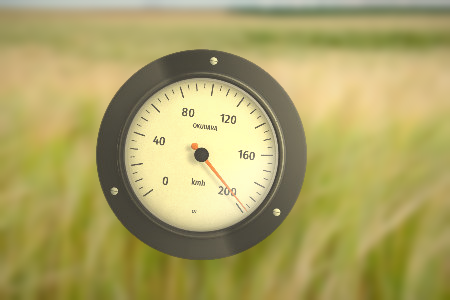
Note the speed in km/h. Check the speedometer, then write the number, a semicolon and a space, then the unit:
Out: 197.5; km/h
